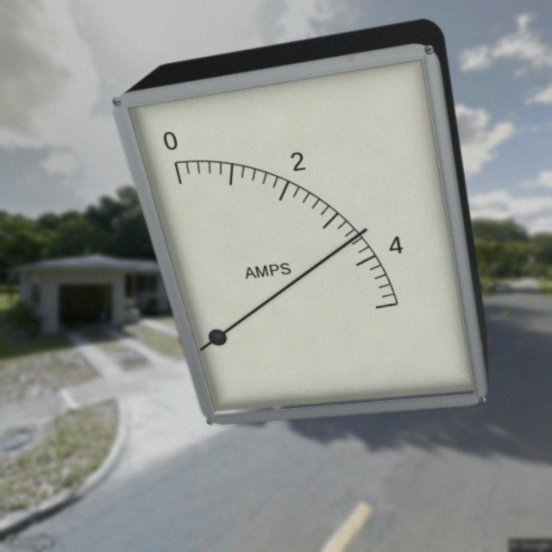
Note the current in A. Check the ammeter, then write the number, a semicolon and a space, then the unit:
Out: 3.5; A
